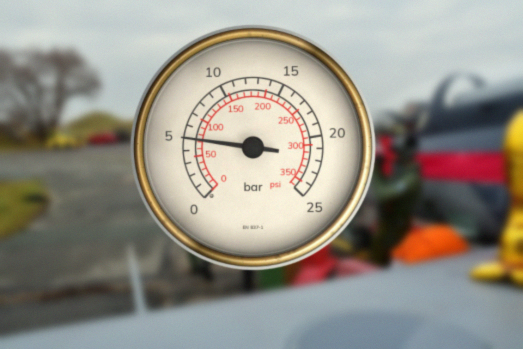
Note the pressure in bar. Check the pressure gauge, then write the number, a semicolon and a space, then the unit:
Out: 5; bar
